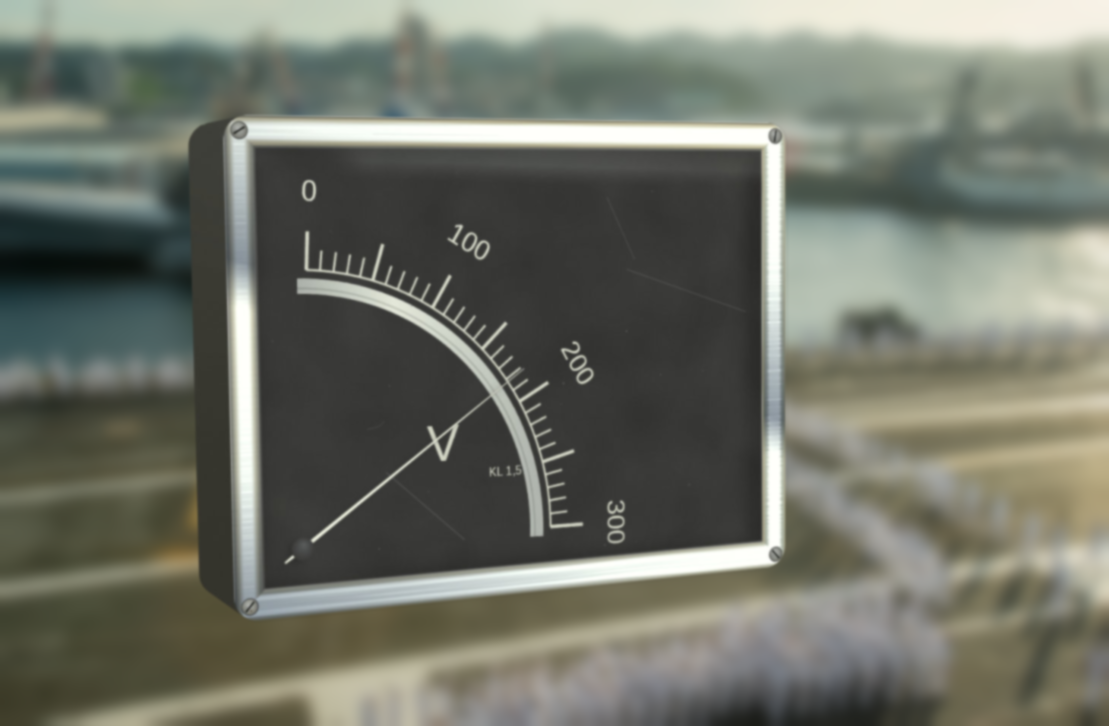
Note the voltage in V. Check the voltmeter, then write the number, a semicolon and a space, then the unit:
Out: 180; V
